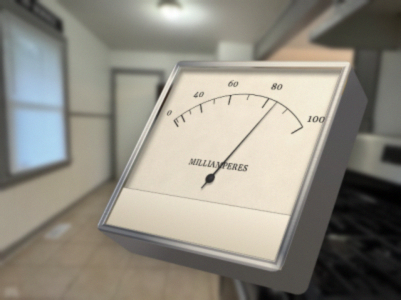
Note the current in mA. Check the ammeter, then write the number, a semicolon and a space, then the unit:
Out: 85; mA
